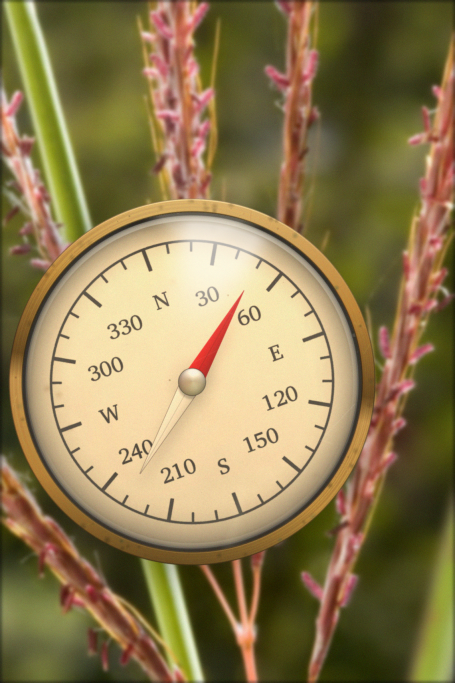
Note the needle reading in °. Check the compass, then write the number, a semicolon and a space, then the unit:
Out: 50; °
